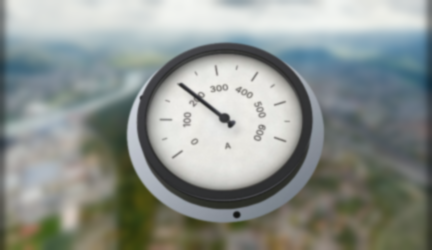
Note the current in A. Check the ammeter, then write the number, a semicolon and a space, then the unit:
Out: 200; A
